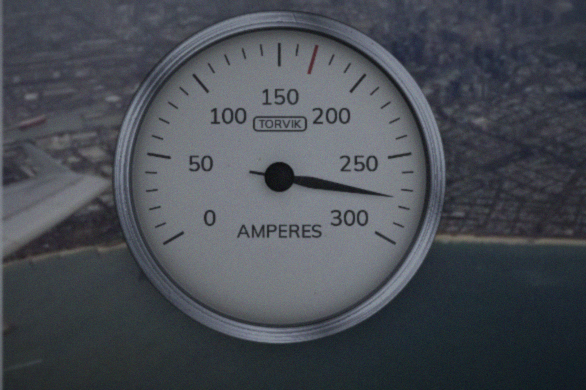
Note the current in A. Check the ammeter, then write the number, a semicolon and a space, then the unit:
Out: 275; A
